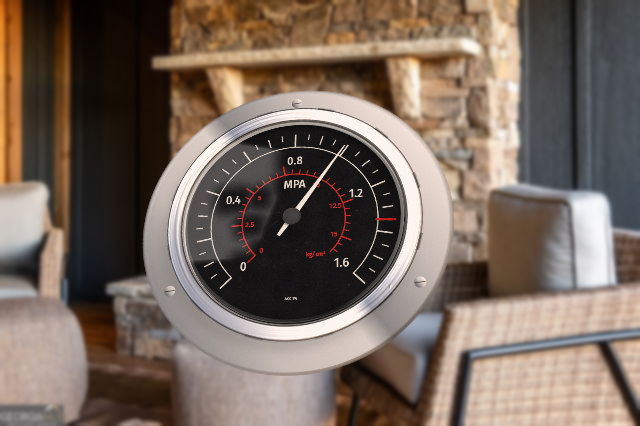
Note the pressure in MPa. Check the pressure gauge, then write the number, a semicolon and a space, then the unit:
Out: 1; MPa
